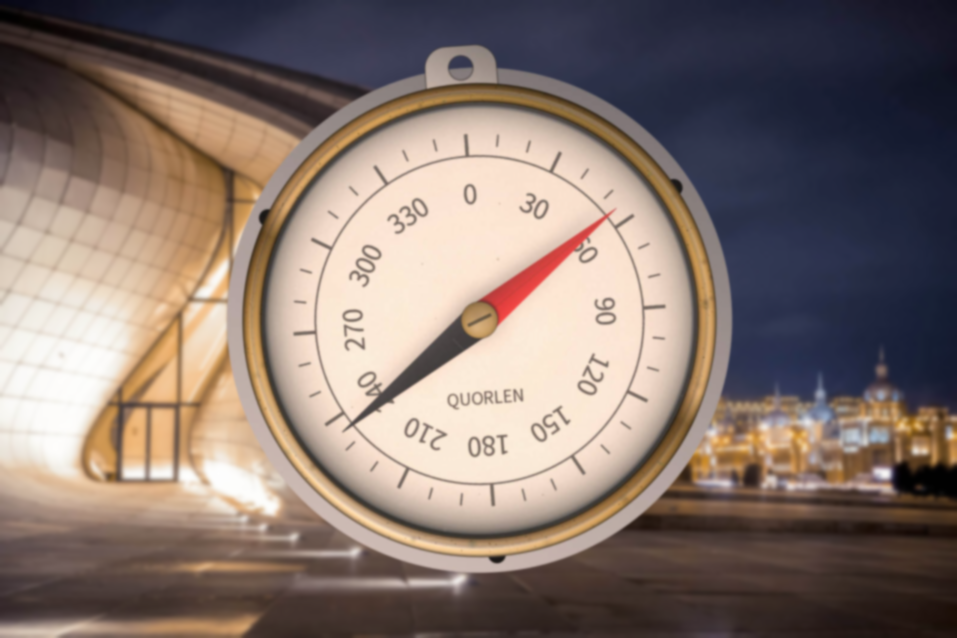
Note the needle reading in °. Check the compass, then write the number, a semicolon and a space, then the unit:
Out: 55; °
